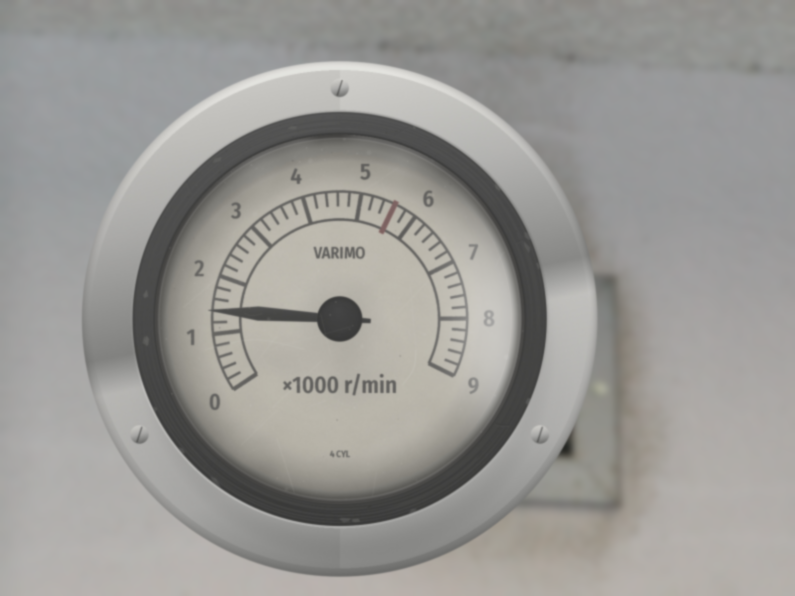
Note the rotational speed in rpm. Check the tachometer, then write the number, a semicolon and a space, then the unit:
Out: 1400; rpm
